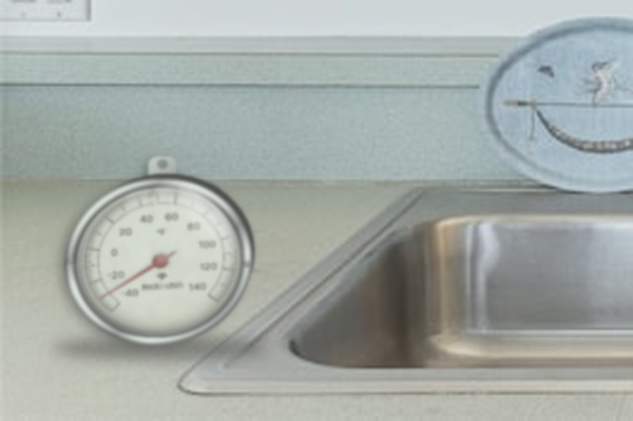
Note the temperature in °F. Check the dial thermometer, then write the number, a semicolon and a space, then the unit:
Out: -30; °F
